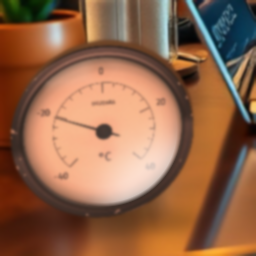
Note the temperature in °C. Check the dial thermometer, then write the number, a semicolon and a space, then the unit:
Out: -20; °C
